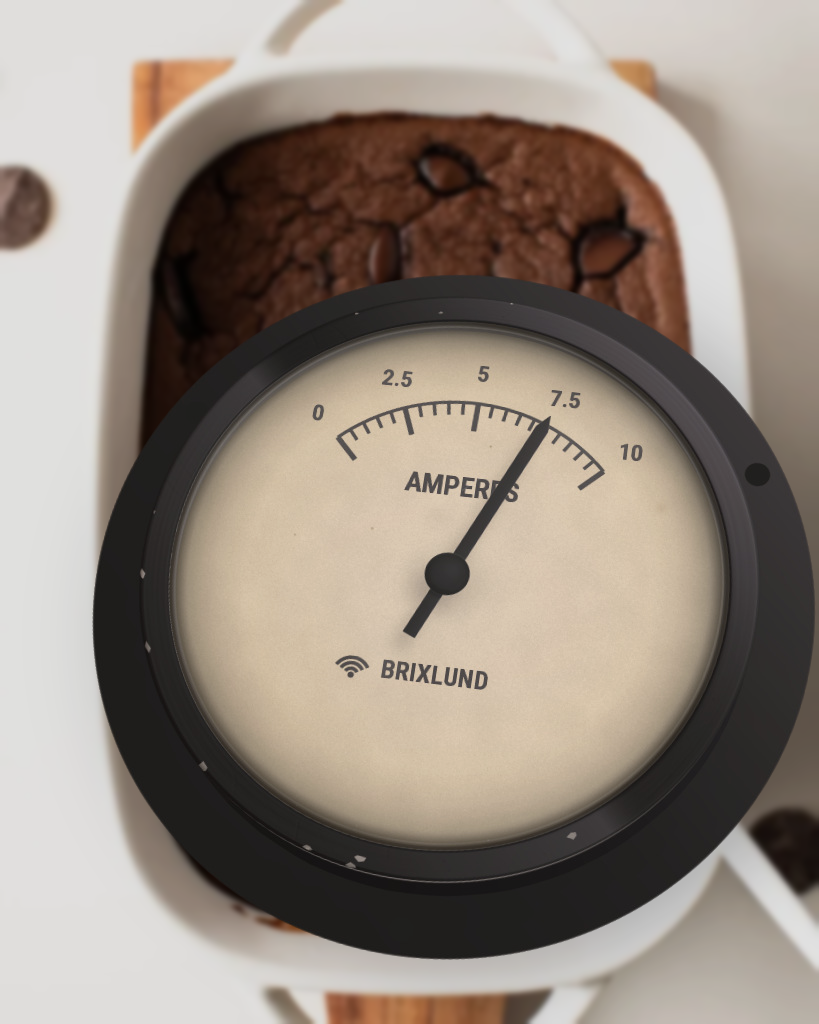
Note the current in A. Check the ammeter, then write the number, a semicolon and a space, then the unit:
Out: 7.5; A
